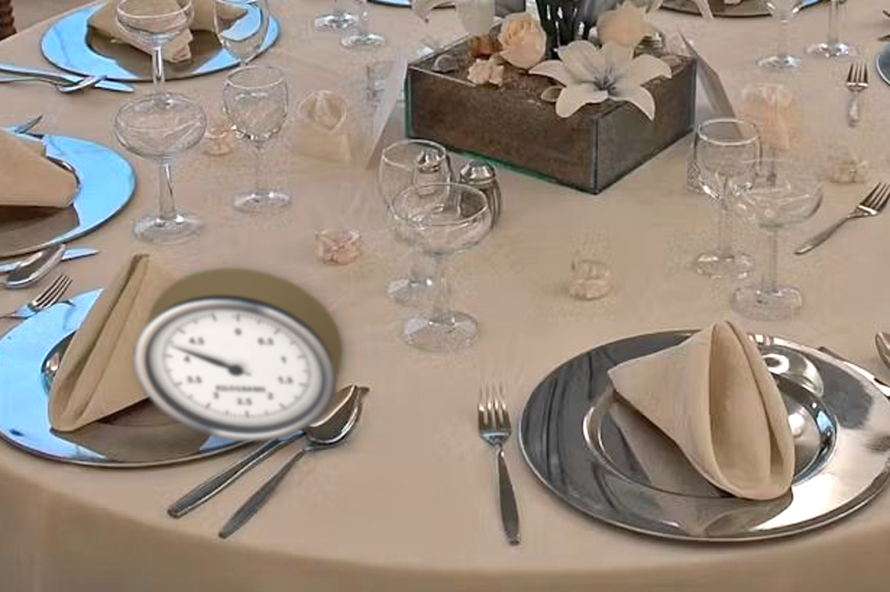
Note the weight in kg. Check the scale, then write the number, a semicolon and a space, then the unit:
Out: 4.25; kg
